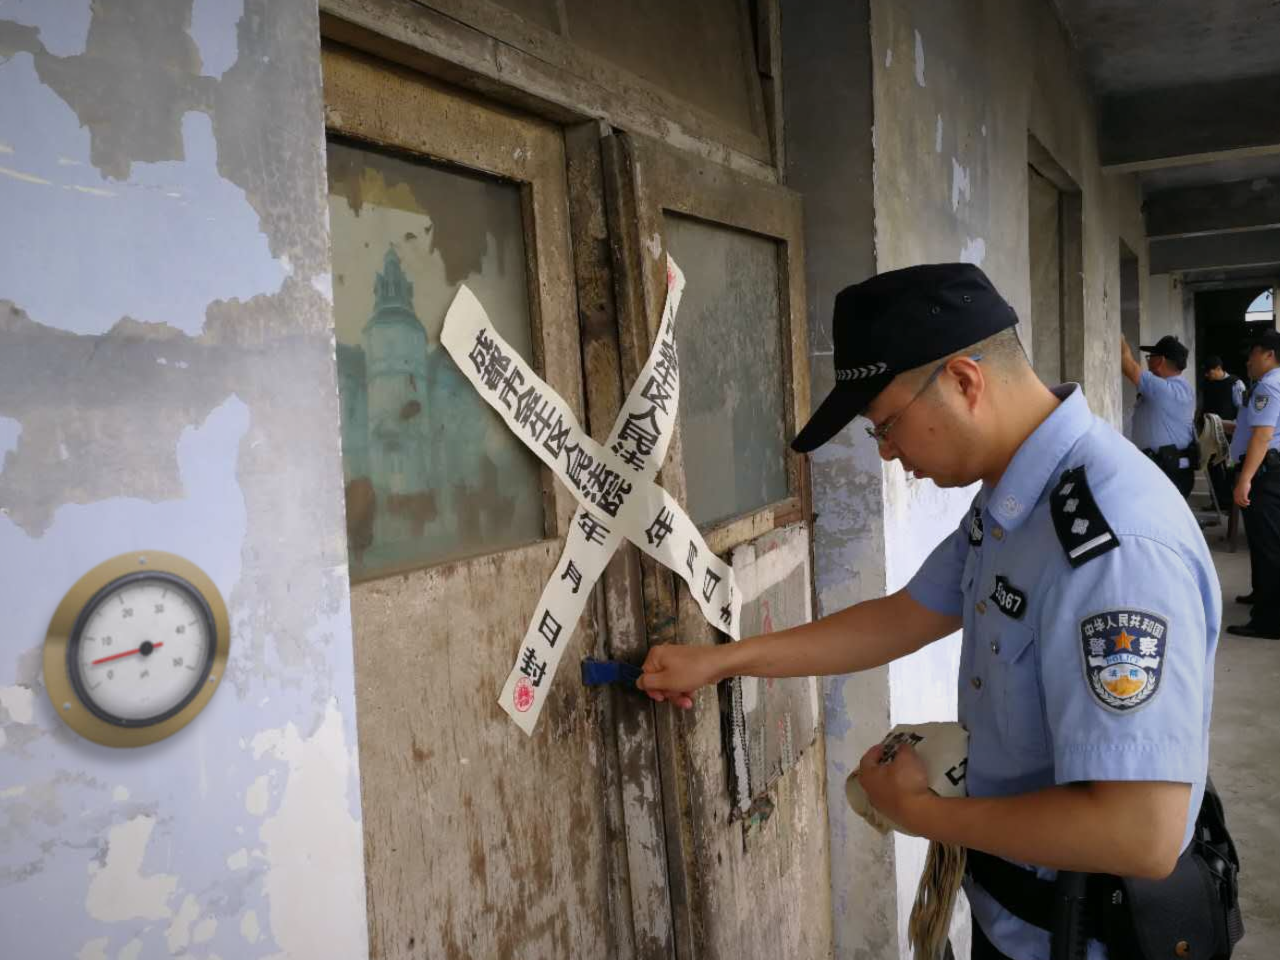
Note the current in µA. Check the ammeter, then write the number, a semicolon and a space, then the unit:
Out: 5; µA
